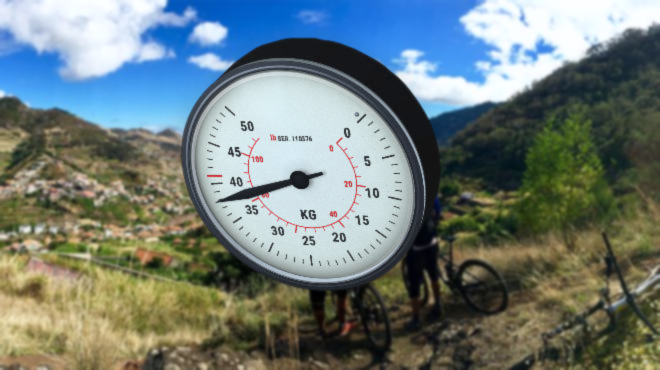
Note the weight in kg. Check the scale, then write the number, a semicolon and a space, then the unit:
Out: 38; kg
